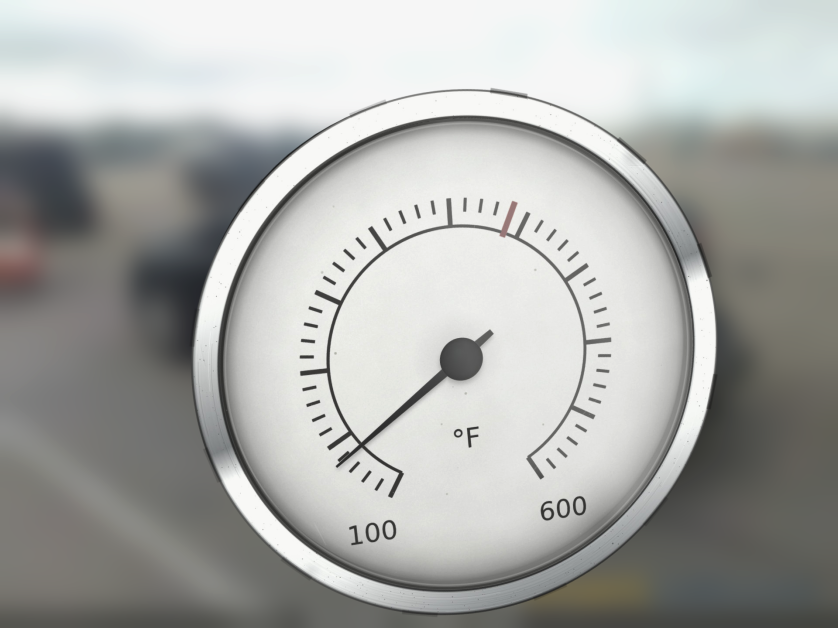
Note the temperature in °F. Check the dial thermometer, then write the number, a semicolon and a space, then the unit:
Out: 140; °F
